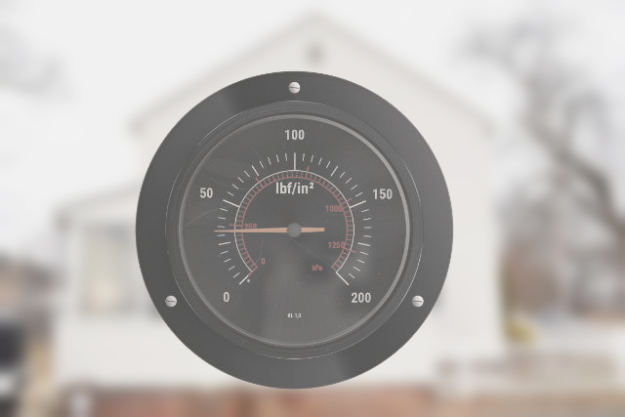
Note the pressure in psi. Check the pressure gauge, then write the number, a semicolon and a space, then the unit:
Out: 32.5; psi
